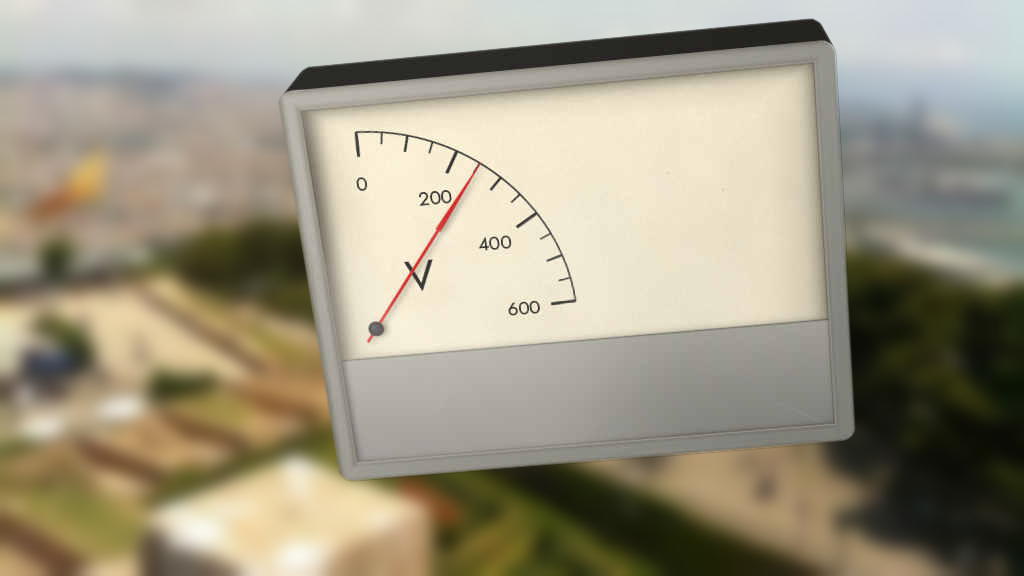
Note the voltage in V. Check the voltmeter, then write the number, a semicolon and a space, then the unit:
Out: 250; V
